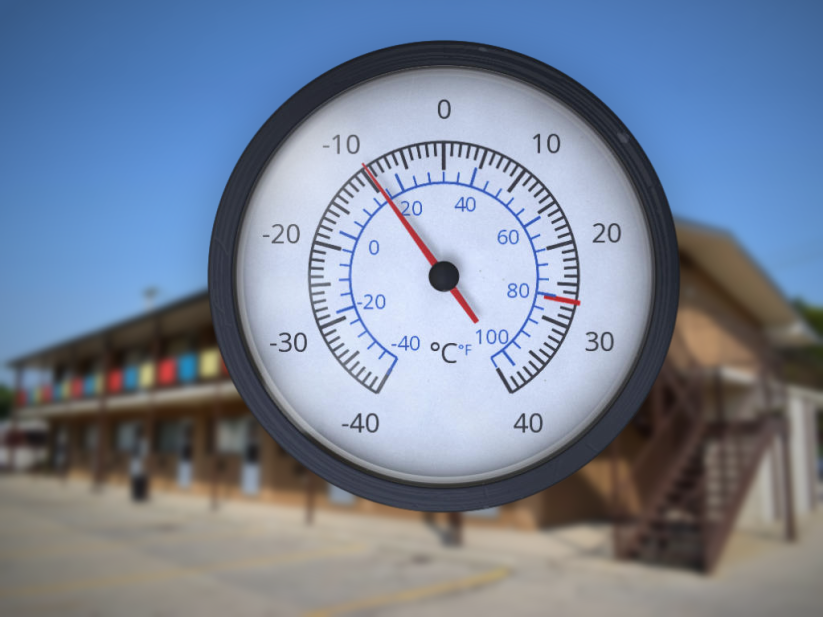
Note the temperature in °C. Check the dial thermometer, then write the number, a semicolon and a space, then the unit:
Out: -9.5; °C
